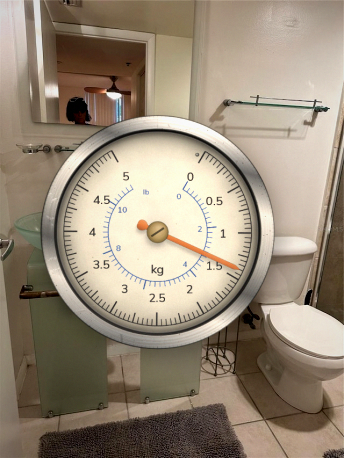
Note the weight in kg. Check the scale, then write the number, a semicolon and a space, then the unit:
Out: 1.4; kg
